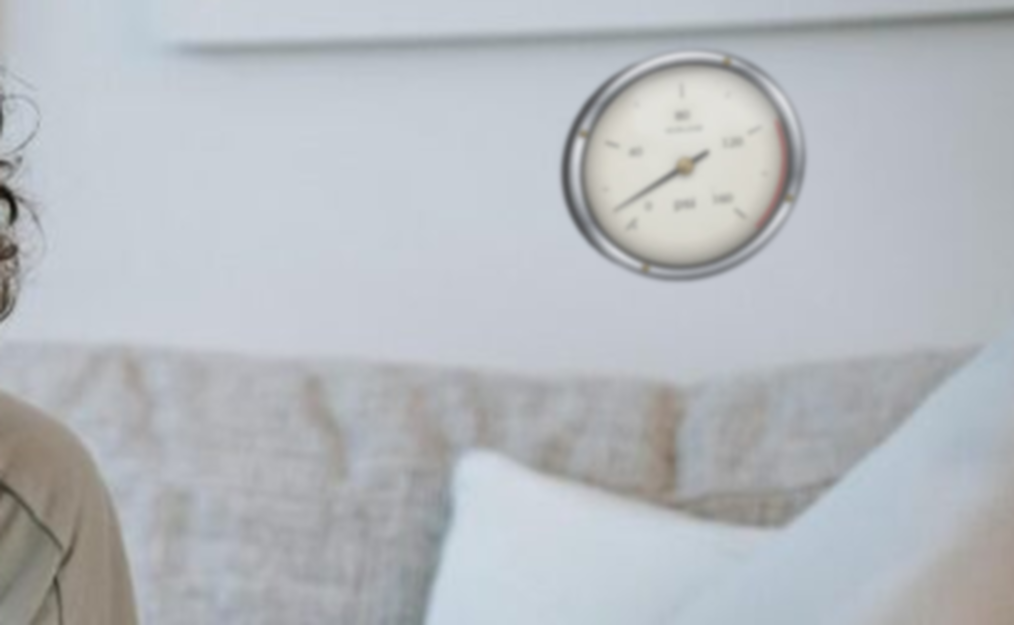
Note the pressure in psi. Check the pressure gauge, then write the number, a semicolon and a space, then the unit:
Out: 10; psi
